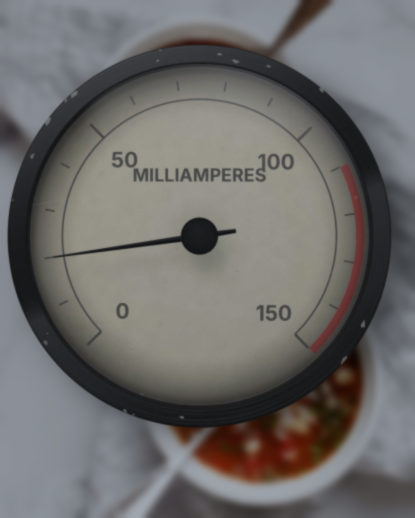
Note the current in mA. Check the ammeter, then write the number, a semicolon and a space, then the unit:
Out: 20; mA
